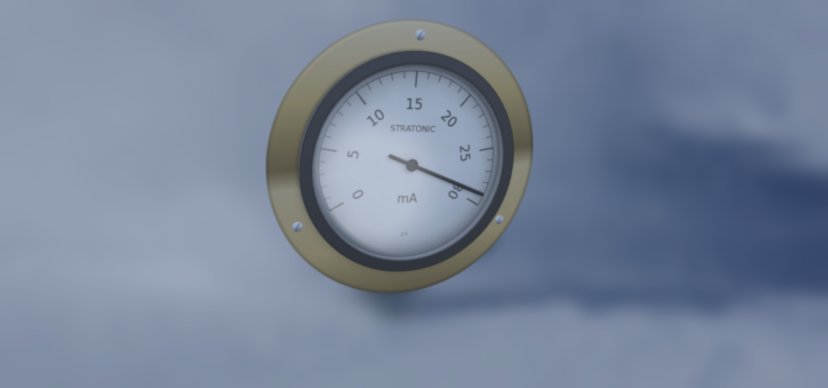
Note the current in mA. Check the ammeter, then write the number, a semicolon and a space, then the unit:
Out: 29; mA
